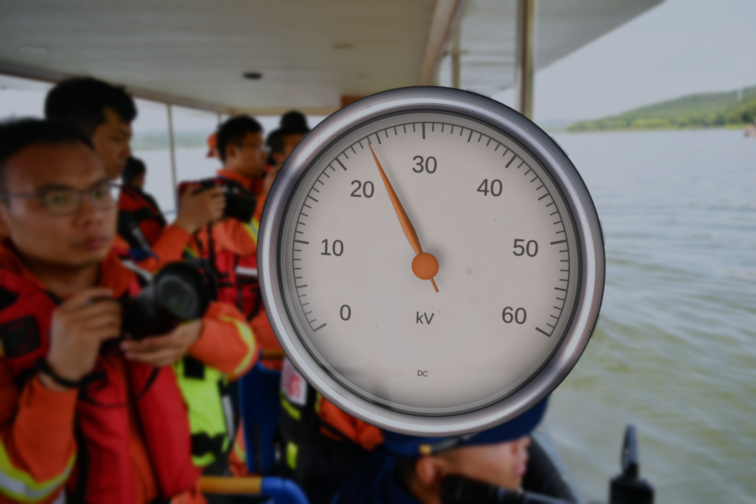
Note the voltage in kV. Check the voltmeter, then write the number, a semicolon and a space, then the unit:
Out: 24; kV
